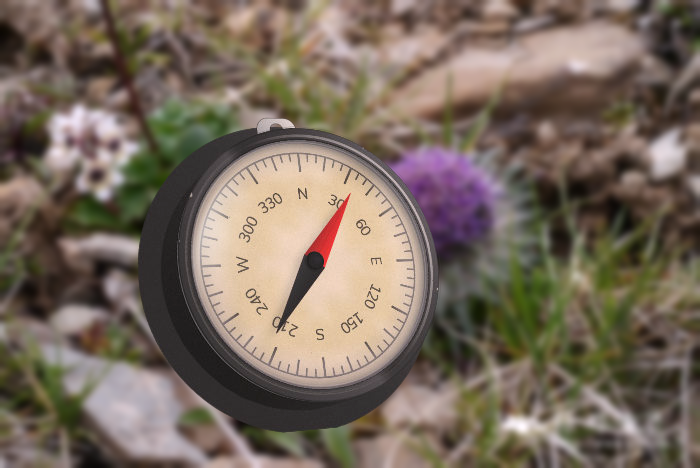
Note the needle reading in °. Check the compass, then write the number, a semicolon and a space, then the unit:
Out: 35; °
